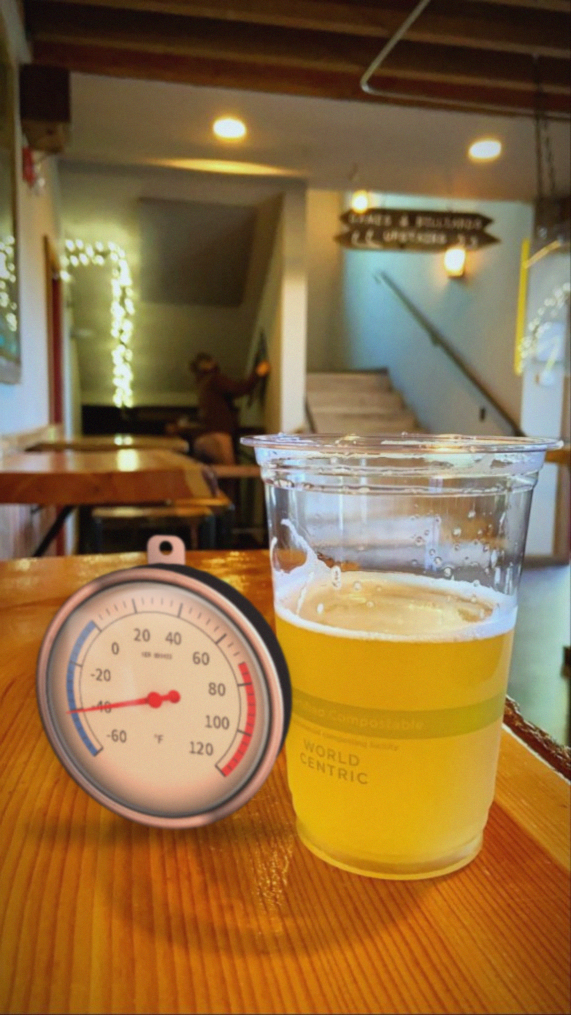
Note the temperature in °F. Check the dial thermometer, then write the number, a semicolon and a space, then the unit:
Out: -40; °F
